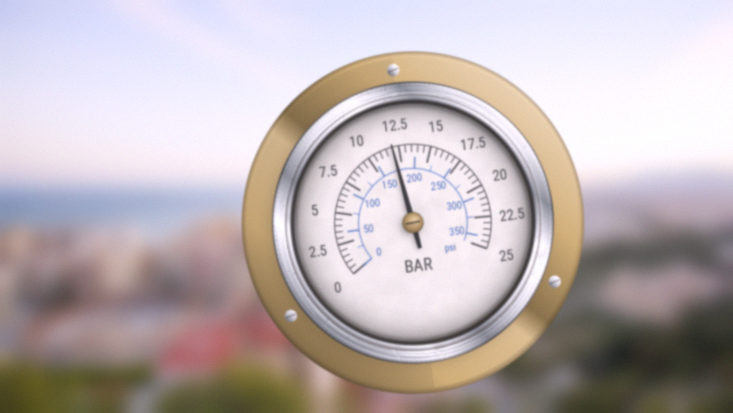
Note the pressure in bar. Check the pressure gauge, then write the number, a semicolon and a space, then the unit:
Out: 12; bar
